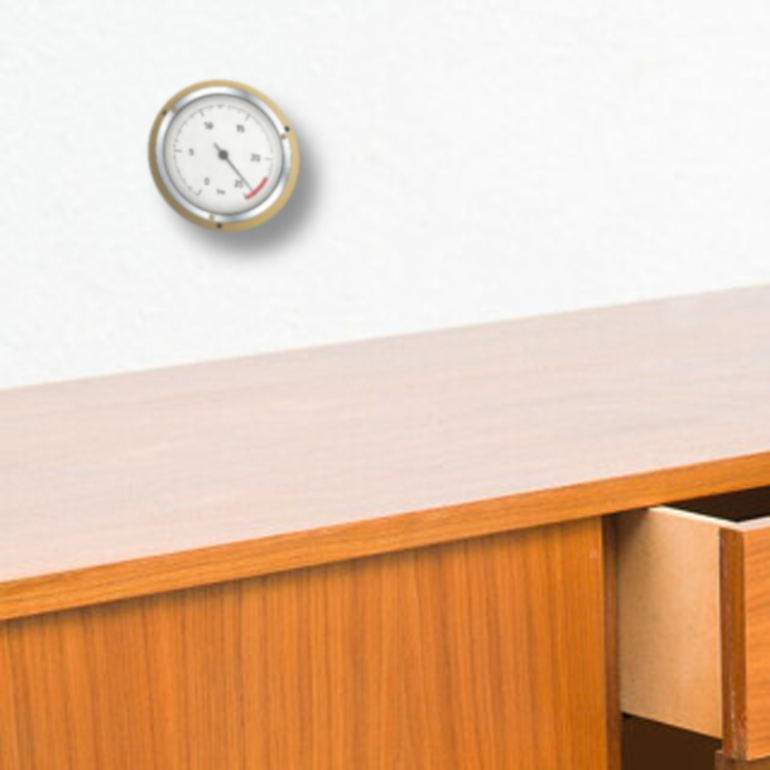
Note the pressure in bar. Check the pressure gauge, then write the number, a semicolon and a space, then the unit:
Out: 24; bar
